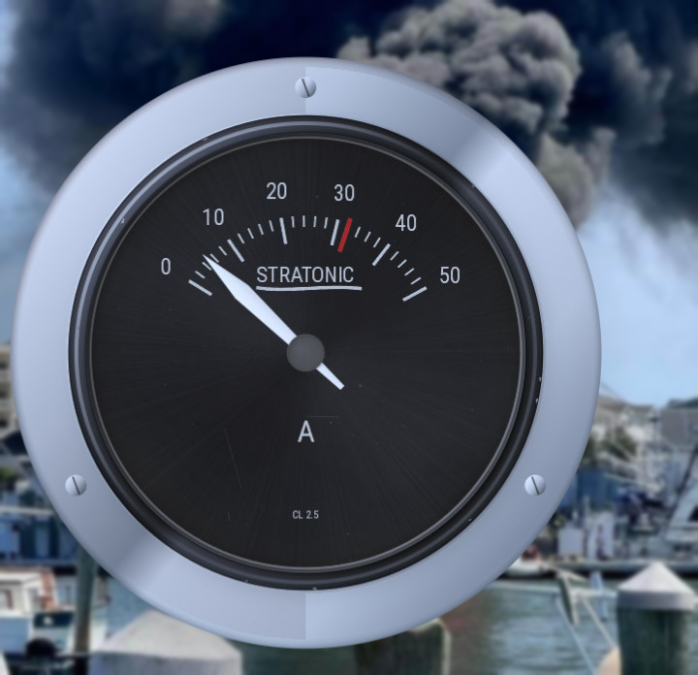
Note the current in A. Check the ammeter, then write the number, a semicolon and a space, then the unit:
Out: 5; A
